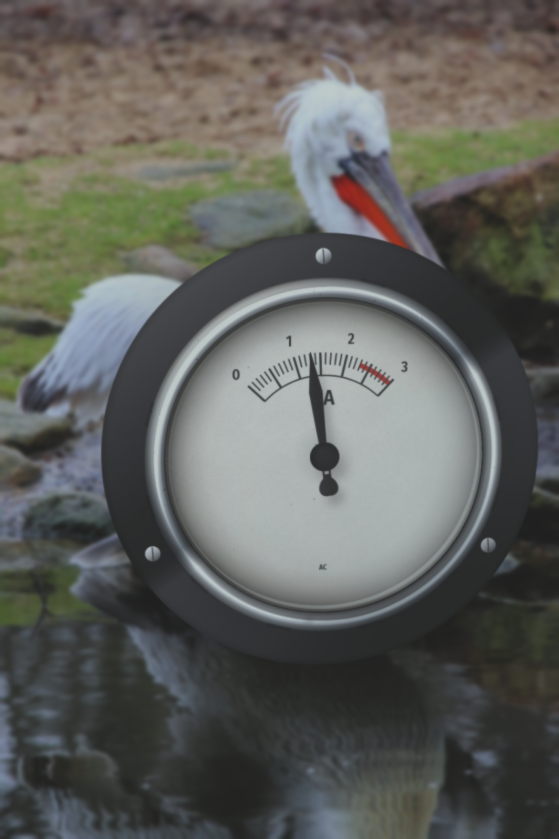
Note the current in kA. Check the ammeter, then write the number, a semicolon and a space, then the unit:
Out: 1.3; kA
